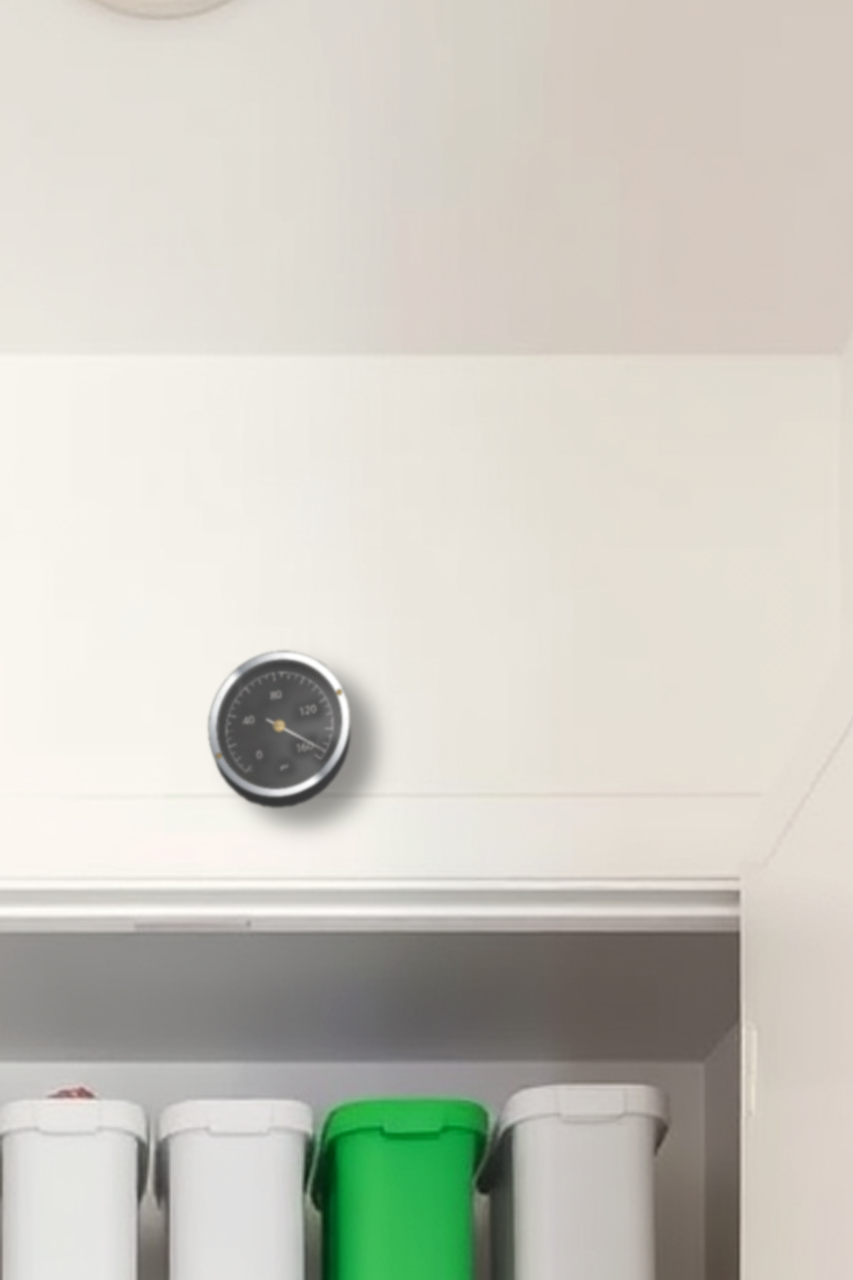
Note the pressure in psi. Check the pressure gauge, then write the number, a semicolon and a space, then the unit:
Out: 155; psi
